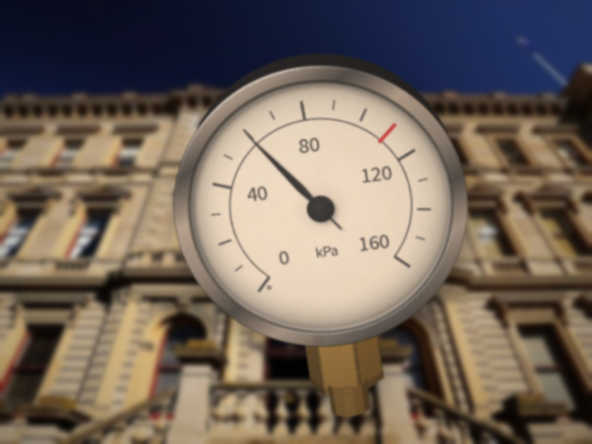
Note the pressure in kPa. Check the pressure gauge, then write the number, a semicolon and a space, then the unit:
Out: 60; kPa
